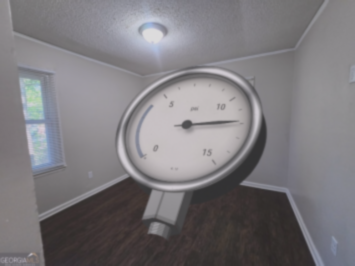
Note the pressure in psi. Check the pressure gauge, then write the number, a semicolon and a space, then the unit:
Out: 12; psi
